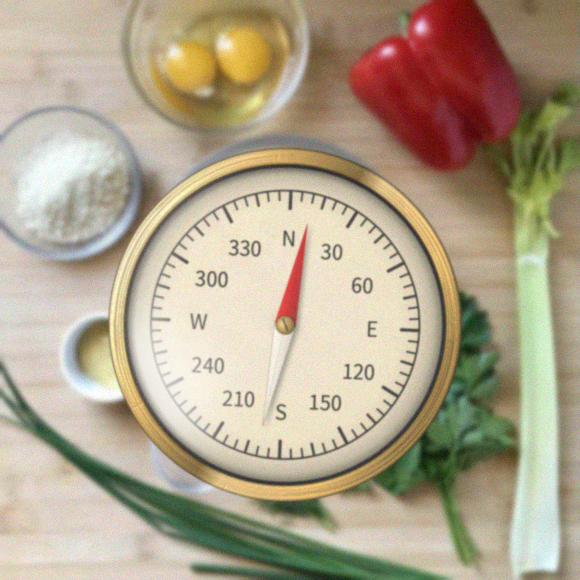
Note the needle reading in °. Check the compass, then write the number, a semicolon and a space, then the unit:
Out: 10; °
